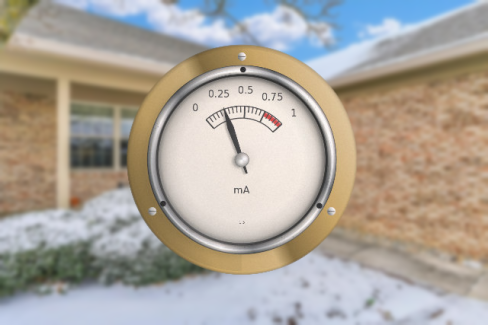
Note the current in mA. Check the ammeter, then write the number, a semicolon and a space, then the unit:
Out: 0.25; mA
